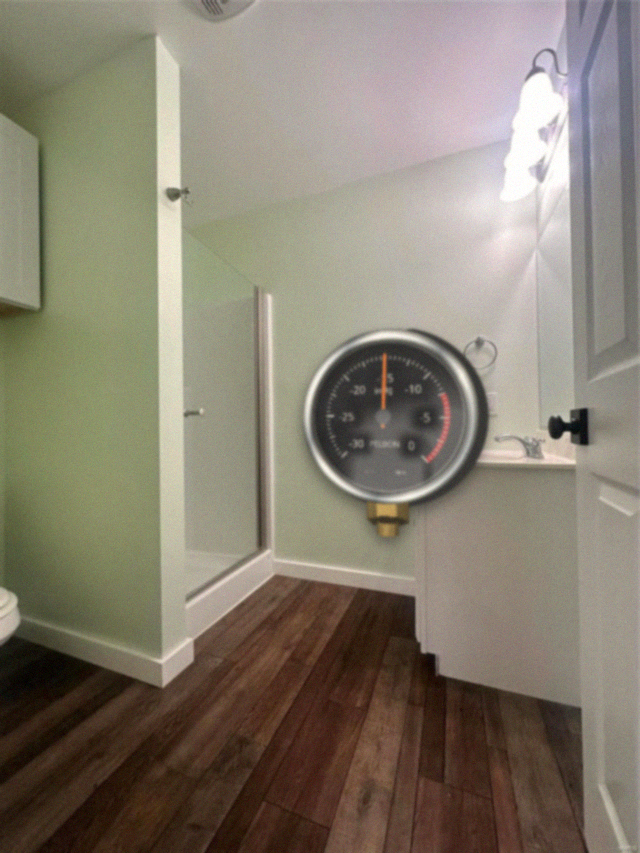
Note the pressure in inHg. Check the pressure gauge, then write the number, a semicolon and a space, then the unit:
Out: -15; inHg
